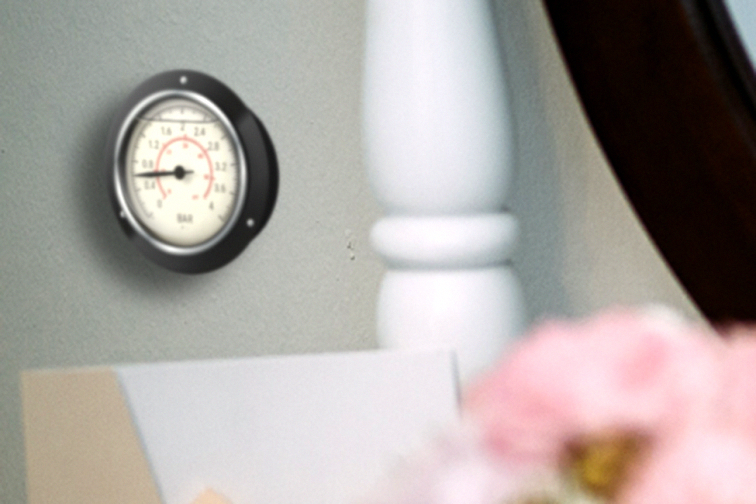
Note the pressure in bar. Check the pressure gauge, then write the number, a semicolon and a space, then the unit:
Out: 0.6; bar
